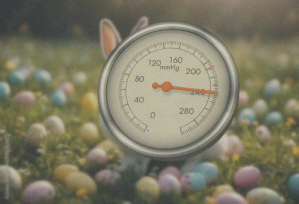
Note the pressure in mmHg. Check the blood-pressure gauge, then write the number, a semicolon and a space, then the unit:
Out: 240; mmHg
